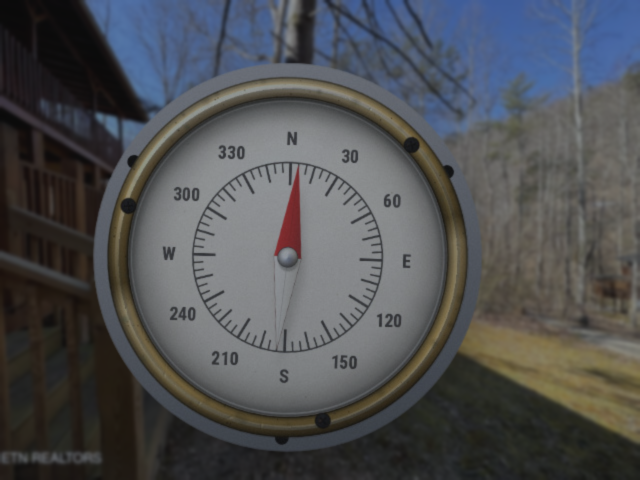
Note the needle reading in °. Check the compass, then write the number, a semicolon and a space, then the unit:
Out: 5; °
